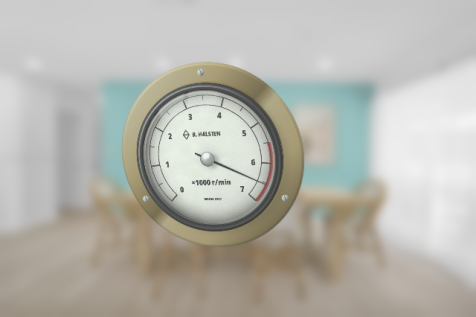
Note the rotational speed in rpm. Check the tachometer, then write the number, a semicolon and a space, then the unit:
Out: 6500; rpm
